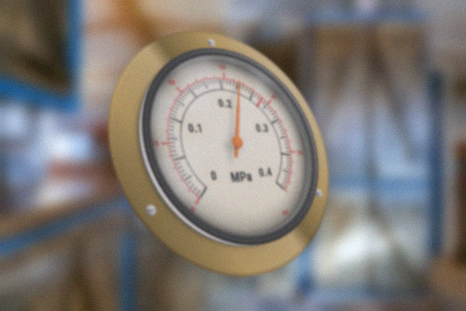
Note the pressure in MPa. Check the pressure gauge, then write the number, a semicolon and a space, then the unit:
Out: 0.225; MPa
